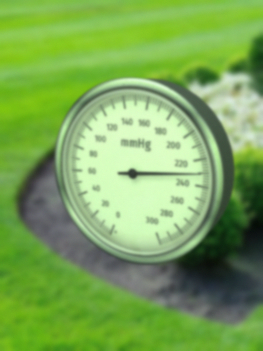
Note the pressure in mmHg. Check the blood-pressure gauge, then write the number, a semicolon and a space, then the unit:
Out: 230; mmHg
